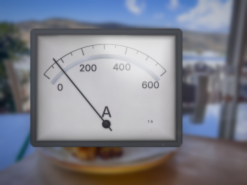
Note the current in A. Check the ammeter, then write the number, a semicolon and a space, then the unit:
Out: 75; A
